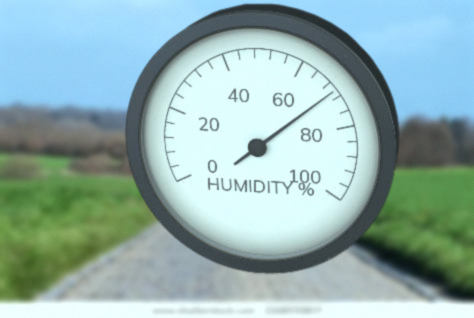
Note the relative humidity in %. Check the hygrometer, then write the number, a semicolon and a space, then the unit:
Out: 70; %
